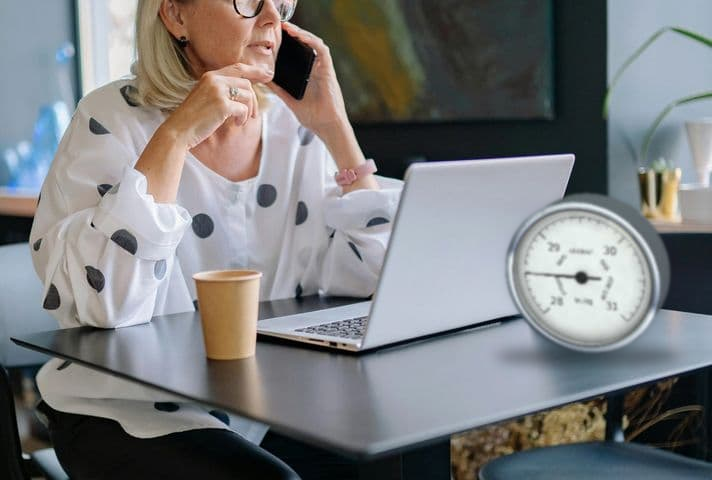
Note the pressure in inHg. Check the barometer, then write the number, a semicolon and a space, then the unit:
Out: 28.5; inHg
